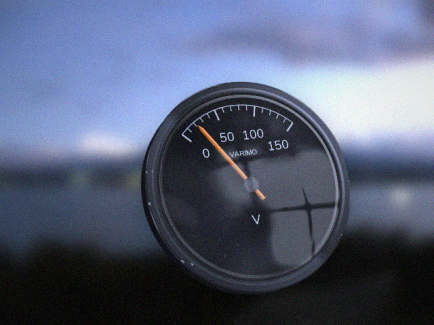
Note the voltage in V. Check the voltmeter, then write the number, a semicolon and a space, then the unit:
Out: 20; V
